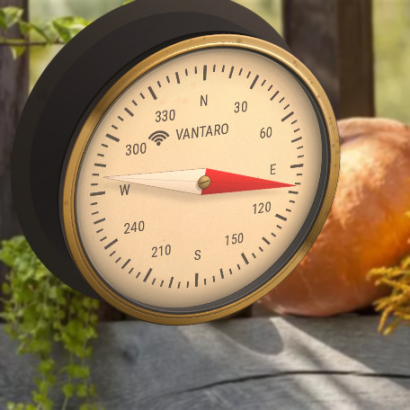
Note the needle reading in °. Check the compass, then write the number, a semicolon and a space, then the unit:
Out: 100; °
